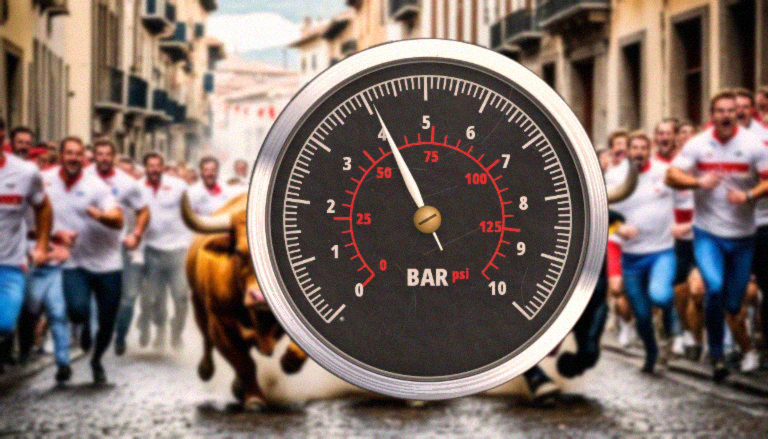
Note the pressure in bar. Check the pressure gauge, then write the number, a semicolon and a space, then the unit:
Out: 4.1; bar
